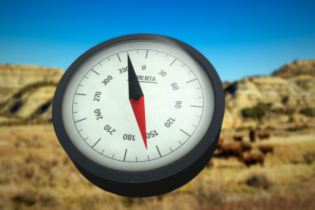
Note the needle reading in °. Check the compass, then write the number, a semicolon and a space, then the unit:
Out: 160; °
